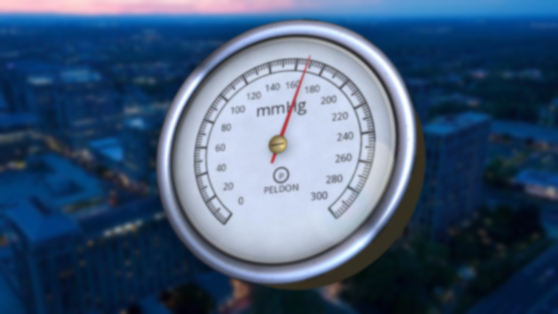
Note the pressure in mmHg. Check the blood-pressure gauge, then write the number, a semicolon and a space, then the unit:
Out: 170; mmHg
